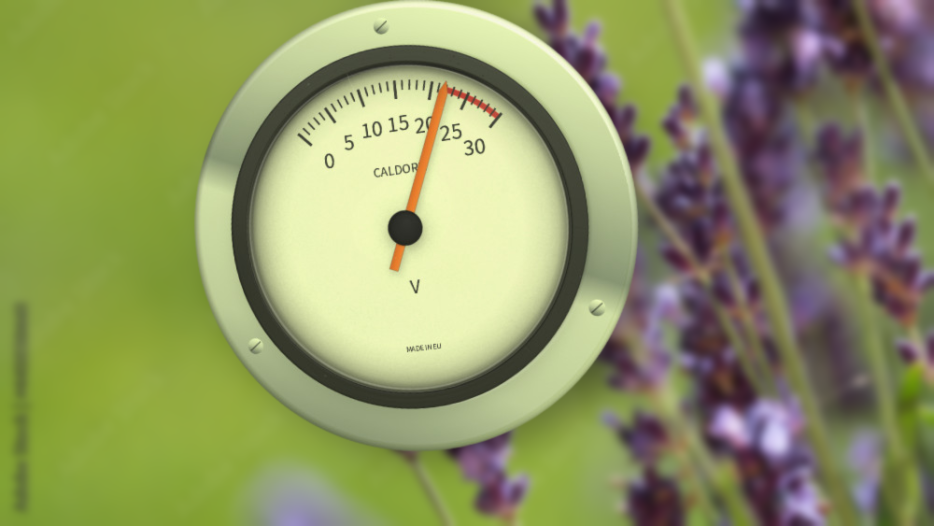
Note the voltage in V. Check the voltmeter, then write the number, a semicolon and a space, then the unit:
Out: 22; V
